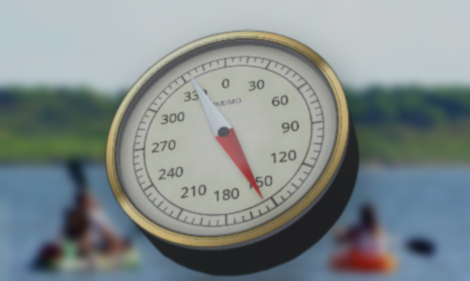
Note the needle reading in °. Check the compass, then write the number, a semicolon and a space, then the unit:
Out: 155; °
